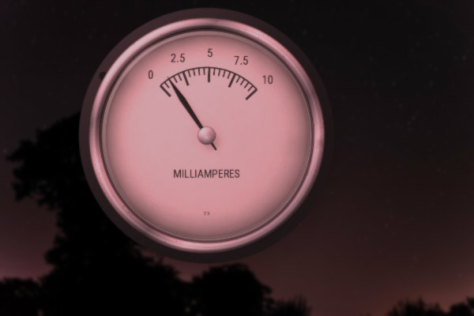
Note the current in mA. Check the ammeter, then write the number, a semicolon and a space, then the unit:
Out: 1; mA
